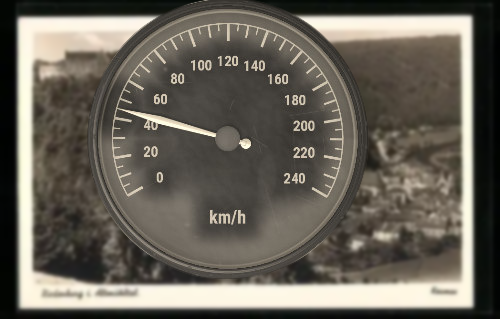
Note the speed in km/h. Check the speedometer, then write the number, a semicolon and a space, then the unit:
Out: 45; km/h
